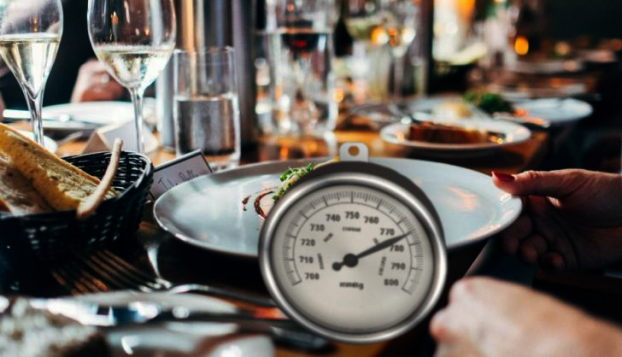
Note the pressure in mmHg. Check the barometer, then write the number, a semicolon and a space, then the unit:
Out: 775; mmHg
